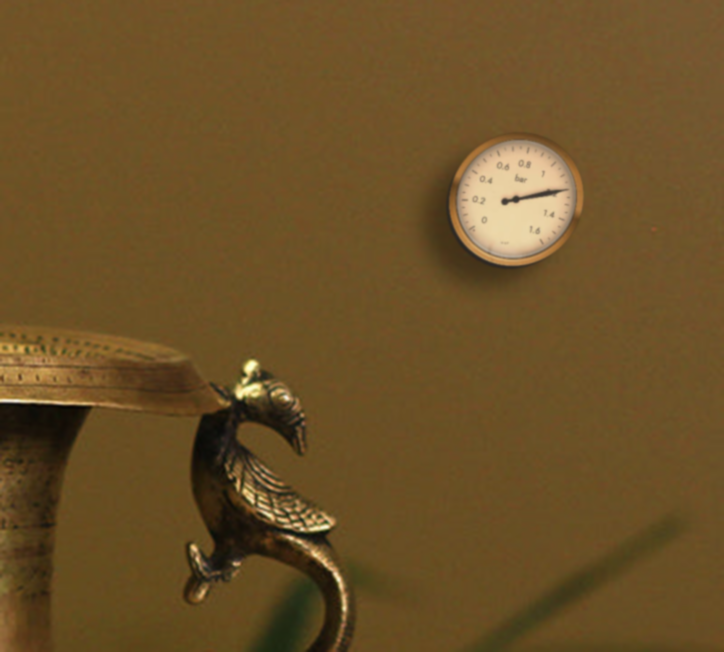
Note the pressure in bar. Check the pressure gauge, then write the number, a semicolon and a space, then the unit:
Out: 1.2; bar
